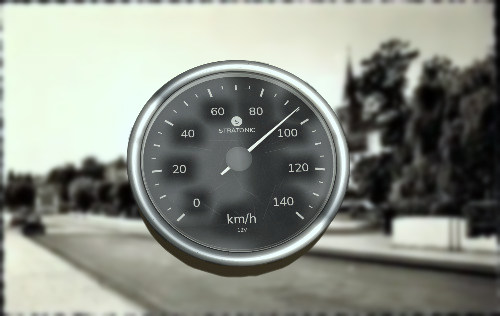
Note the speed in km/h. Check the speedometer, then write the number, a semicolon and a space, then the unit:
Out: 95; km/h
